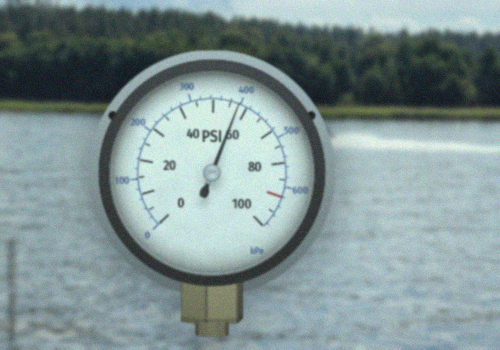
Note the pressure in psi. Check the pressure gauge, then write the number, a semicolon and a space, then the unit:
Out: 57.5; psi
